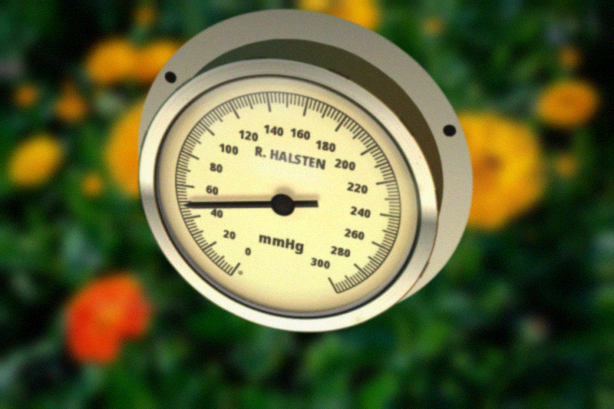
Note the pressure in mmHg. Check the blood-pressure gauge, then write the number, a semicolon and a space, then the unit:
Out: 50; mmHg
